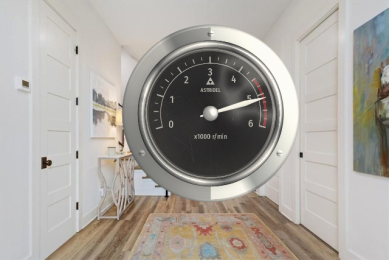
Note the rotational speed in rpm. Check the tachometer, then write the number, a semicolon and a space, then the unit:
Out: 5125; rpm
